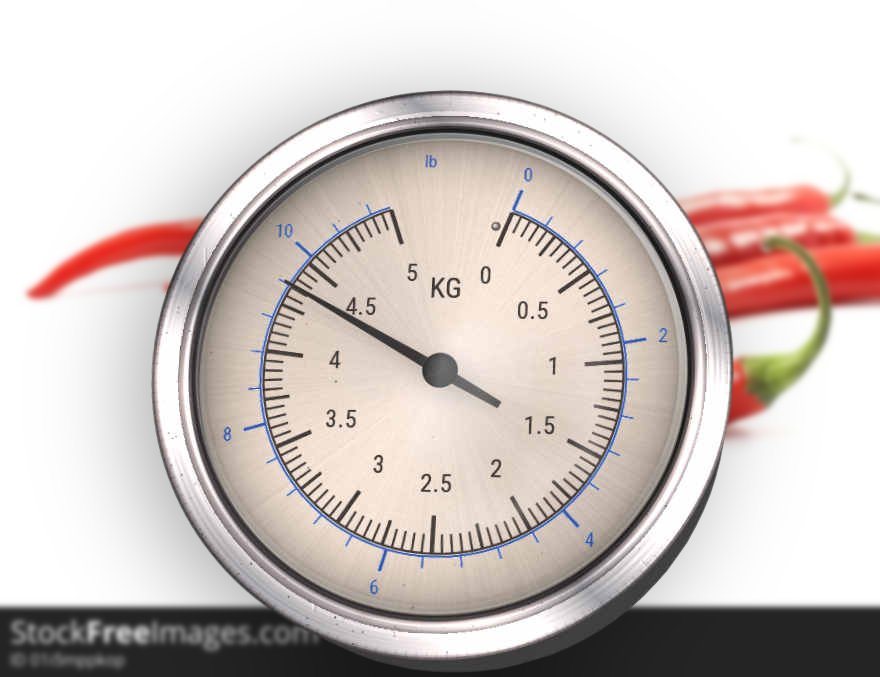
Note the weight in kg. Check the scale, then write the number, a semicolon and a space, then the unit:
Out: 4.35; kg
